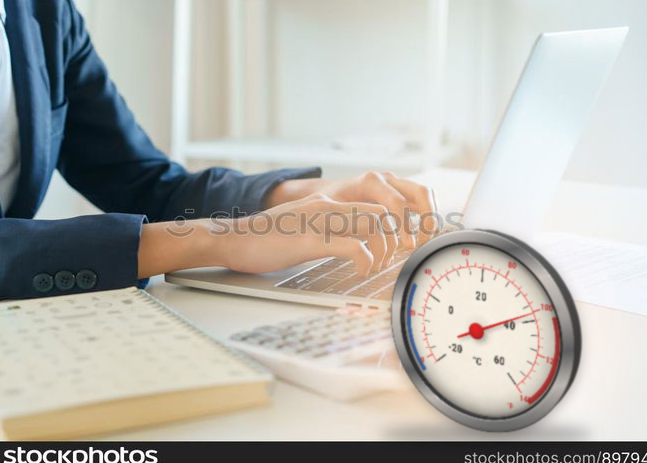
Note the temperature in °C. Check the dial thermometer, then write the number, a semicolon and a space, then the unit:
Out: 38; °C
